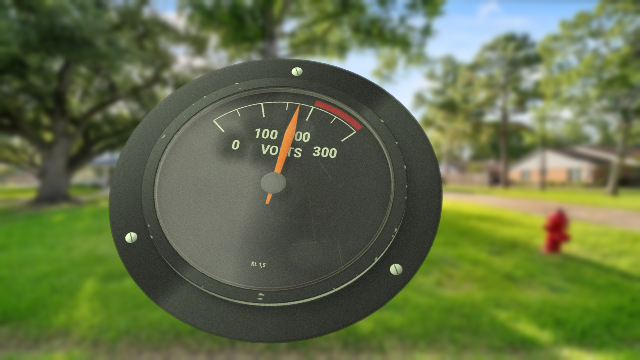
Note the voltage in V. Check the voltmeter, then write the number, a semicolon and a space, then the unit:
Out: 175; V
